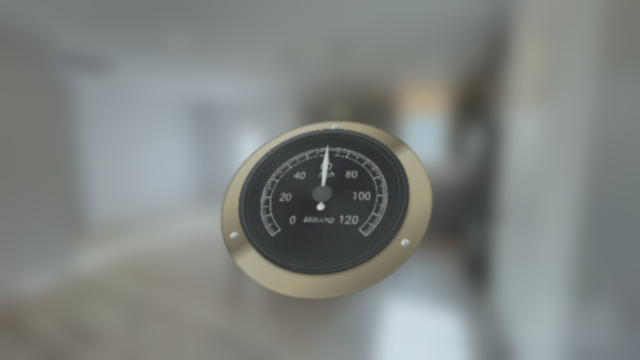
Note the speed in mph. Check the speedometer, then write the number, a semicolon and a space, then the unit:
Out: 60; mph
